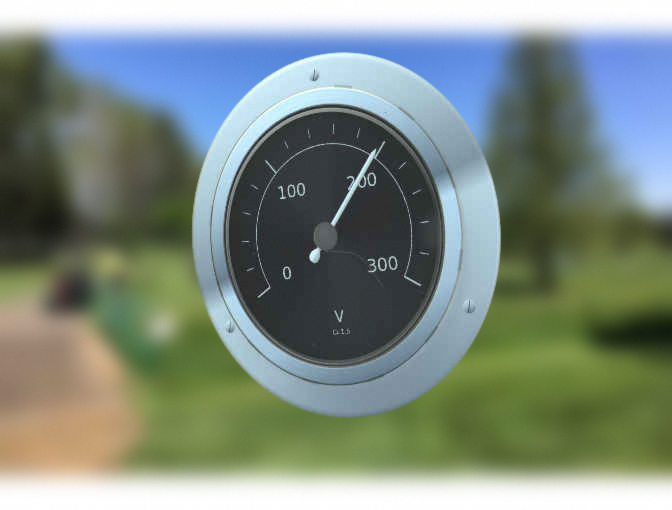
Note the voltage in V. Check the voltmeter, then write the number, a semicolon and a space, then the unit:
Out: 200; V
